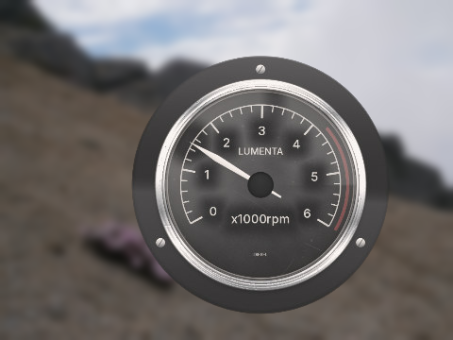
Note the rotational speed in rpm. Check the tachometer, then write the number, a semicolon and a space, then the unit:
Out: 1500; rpm
